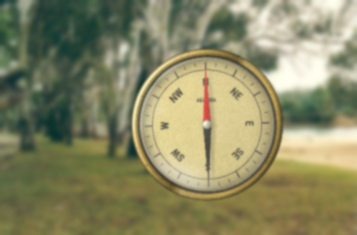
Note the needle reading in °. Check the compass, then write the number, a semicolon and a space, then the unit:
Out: 0; °
